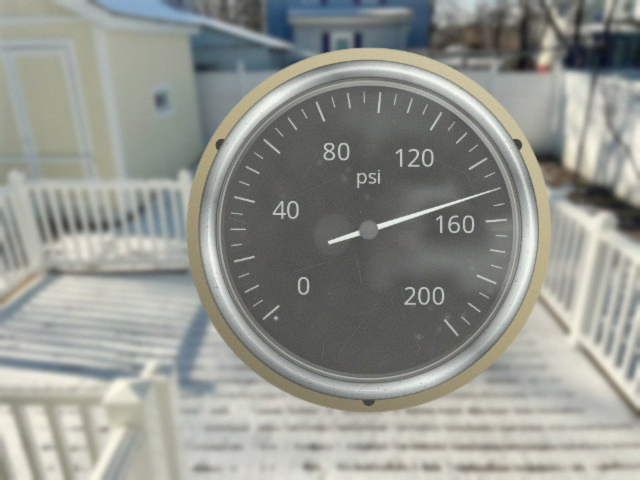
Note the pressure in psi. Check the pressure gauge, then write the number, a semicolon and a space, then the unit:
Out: 150; psi
